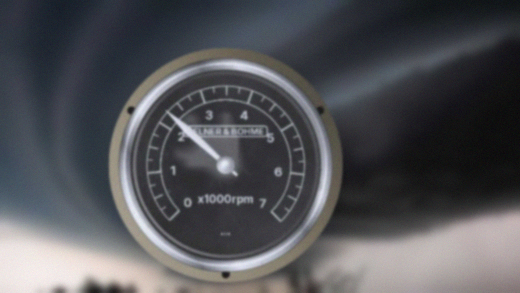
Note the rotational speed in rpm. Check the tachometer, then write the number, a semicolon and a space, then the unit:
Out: 2250; rpm
